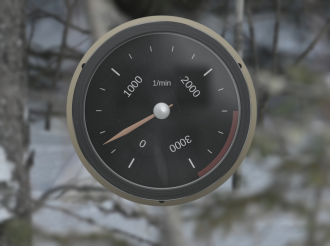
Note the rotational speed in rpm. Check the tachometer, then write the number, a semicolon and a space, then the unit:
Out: 300; rpm
